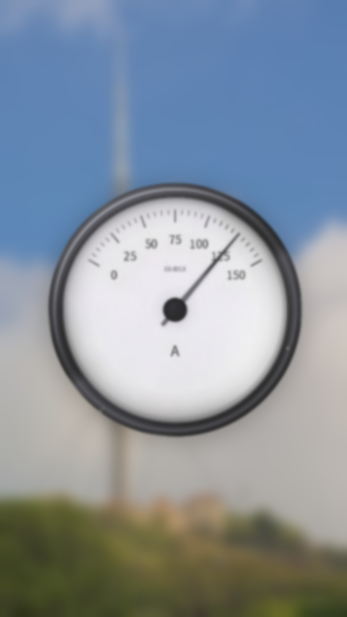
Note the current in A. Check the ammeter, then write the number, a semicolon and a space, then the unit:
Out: 125; A
